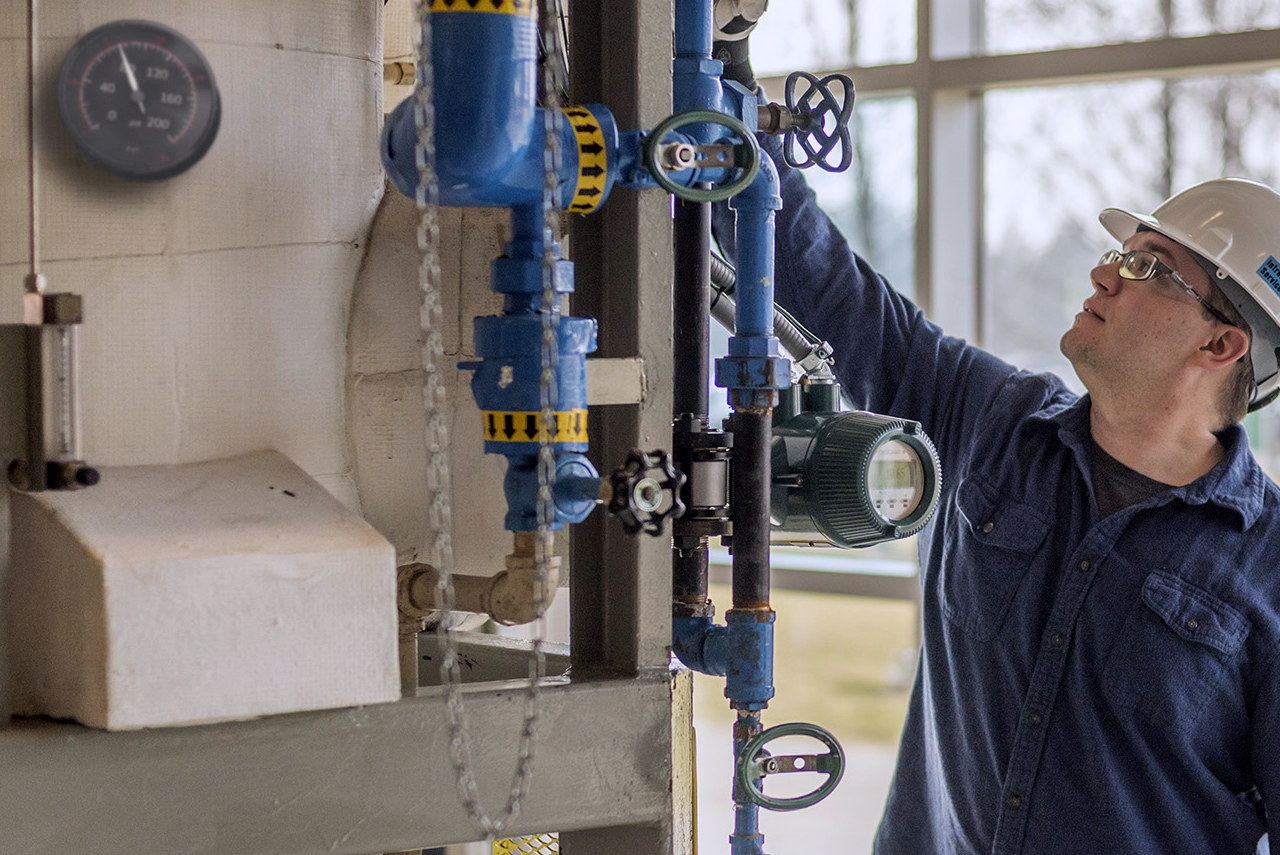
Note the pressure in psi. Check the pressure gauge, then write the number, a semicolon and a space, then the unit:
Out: 80; psi
